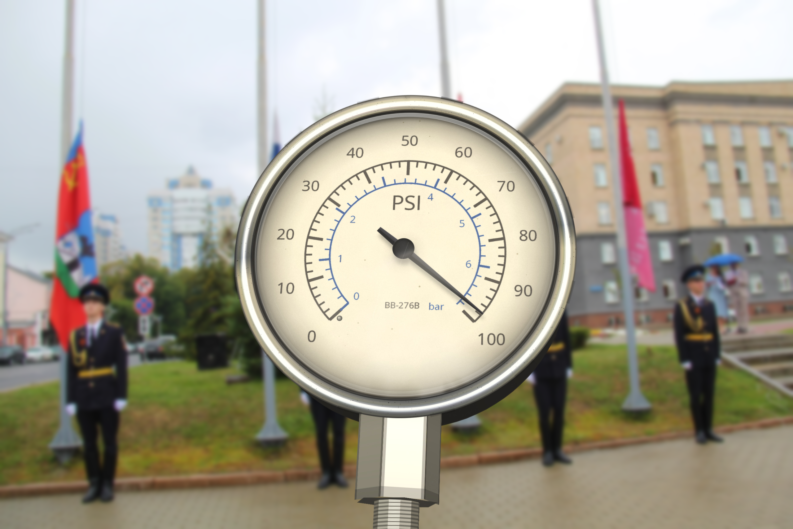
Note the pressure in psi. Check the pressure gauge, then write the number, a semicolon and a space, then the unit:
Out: 98; psi
